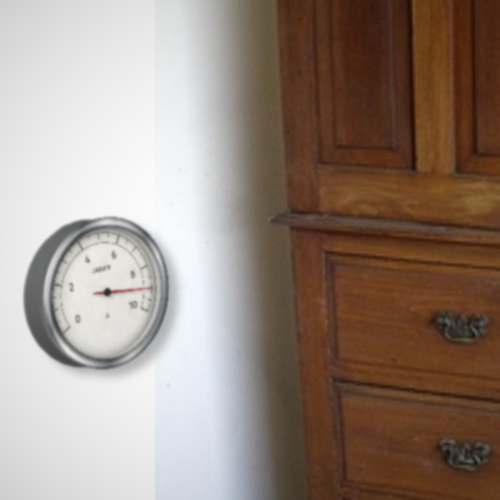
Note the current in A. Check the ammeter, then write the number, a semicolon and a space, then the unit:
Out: 9; A
